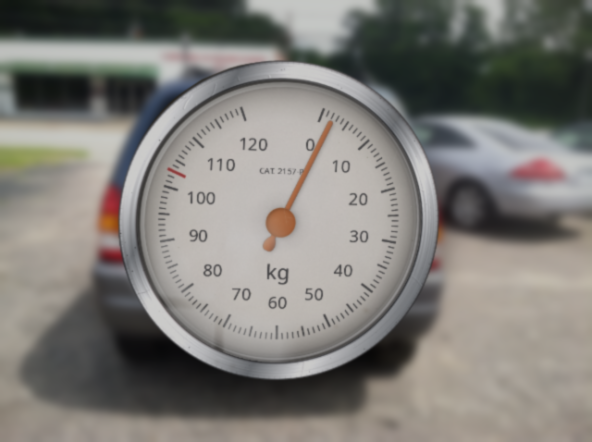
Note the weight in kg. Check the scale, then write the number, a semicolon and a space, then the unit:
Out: 2; kg
